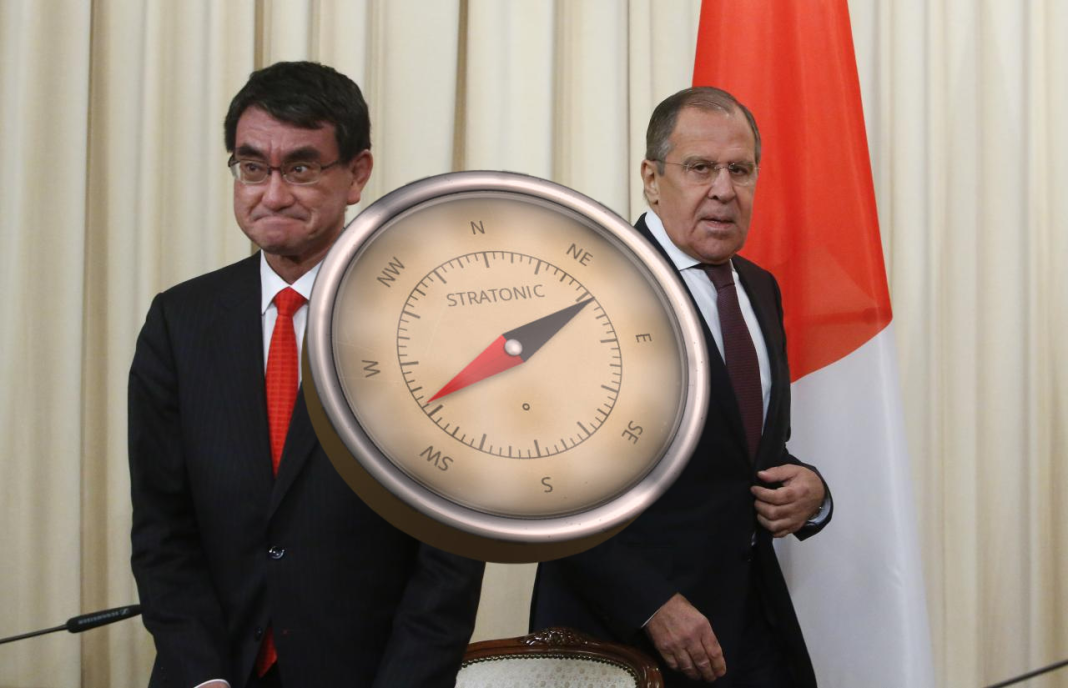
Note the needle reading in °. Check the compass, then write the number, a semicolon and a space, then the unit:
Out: 245; °
